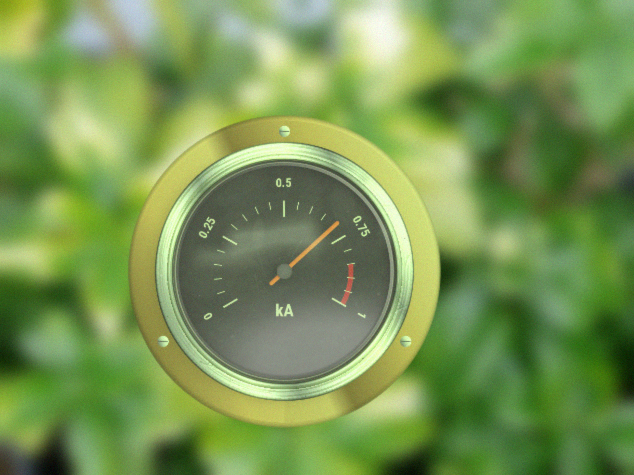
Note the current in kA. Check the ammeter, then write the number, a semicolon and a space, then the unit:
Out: 0.7; kA
